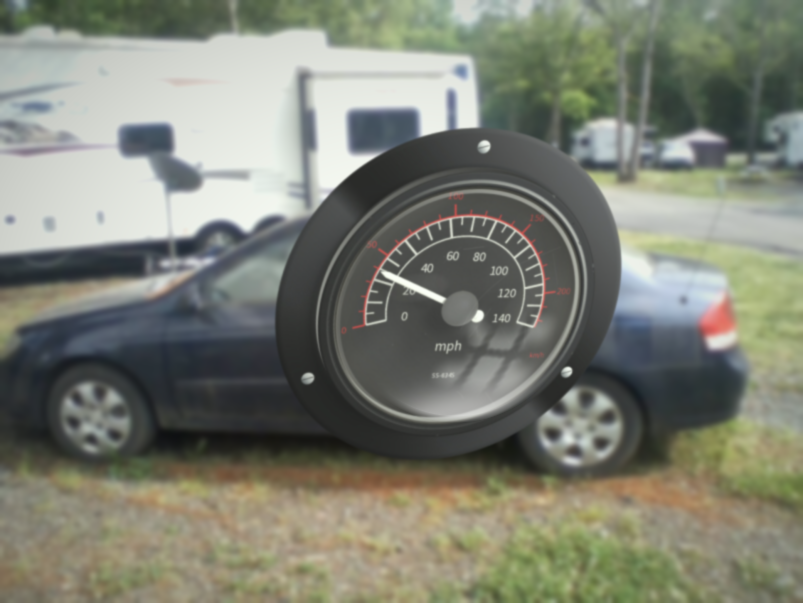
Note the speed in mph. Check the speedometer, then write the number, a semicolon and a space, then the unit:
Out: 25; mph
